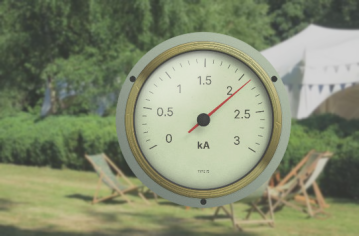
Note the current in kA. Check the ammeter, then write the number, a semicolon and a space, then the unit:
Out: 2.1; kA
